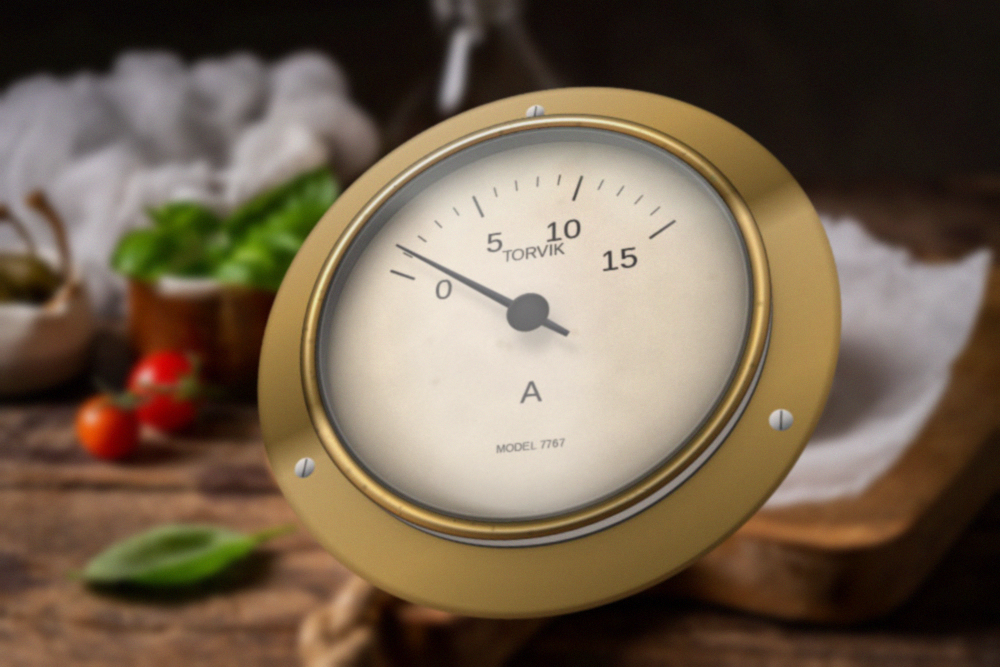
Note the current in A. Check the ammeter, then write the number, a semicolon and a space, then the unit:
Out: 1; A
